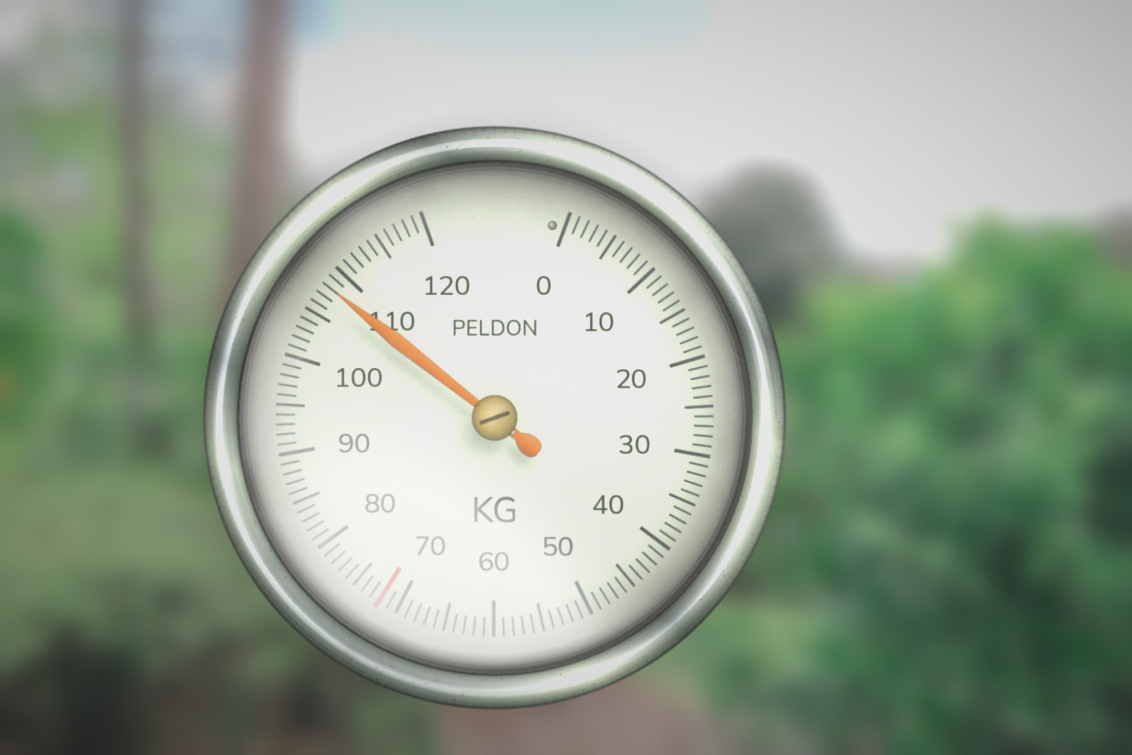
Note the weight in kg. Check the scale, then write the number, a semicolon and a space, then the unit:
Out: 108; kg
